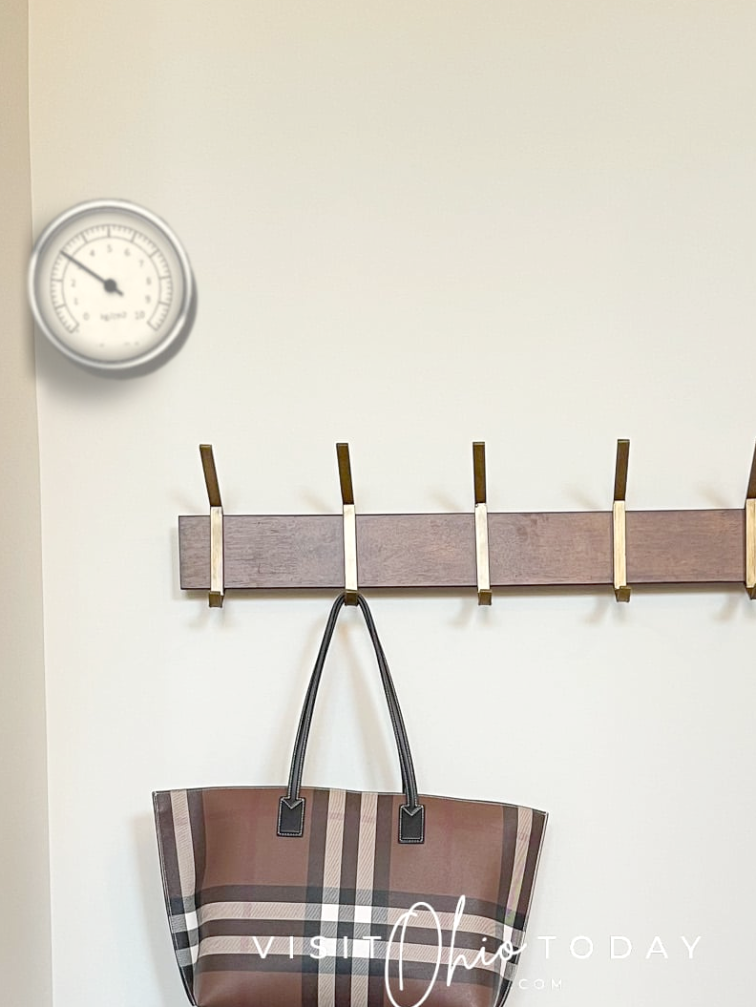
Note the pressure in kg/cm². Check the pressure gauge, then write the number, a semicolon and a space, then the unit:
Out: 3; kg/cm²
